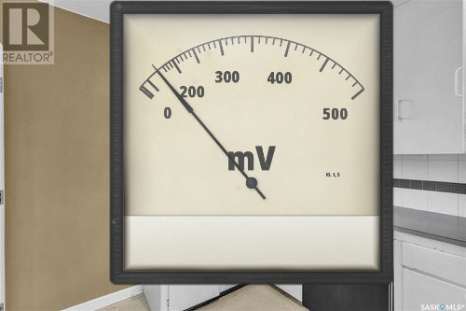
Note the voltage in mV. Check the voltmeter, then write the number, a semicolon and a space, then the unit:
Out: 150; mV
